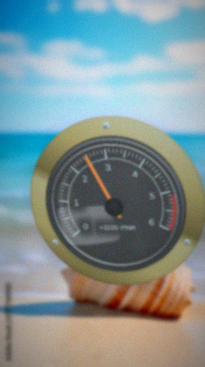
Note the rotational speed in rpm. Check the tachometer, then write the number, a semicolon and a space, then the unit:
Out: 2500; rpm
